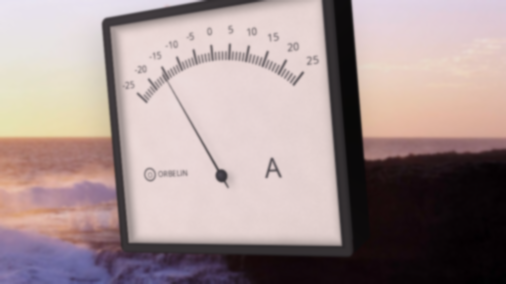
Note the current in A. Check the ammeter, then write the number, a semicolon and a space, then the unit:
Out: -15; A
